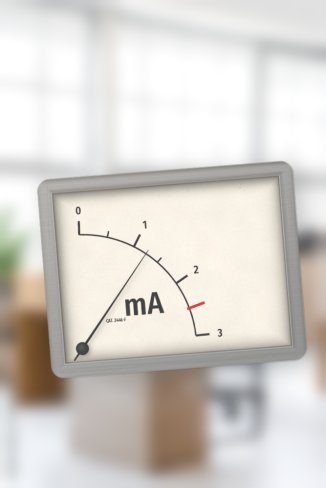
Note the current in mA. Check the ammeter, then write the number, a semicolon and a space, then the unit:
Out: 1.25; mA
